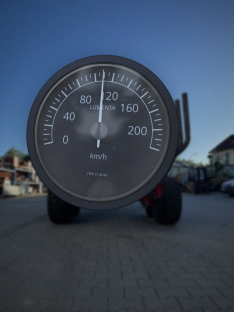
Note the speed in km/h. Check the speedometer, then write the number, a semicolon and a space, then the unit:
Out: 110; km/h
